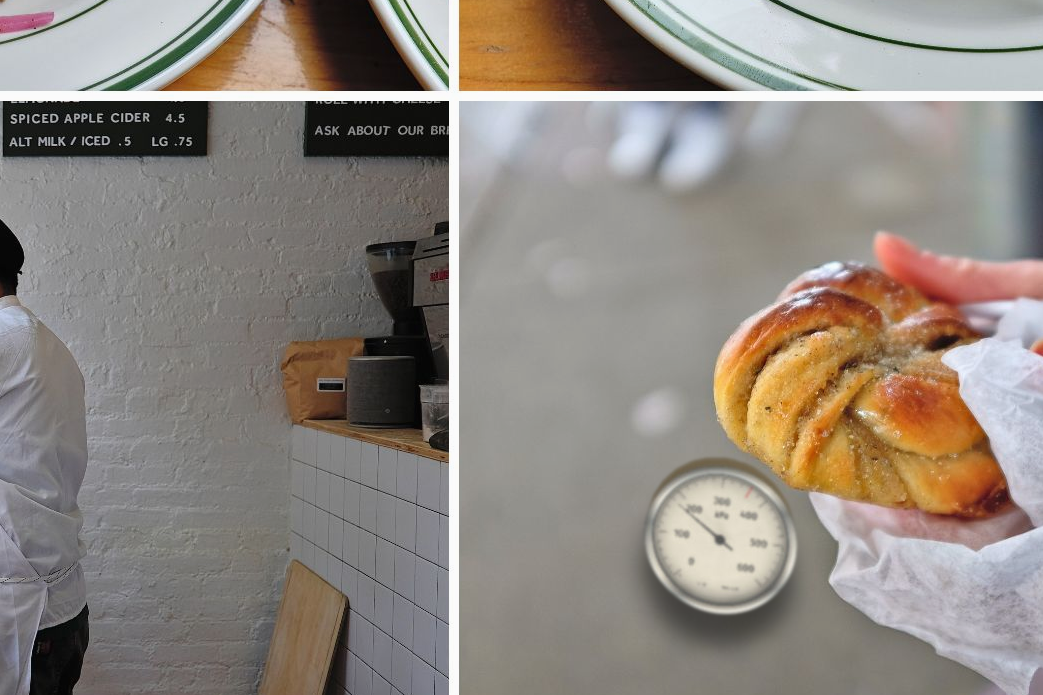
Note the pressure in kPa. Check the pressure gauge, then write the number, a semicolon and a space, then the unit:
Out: 180; kPa
